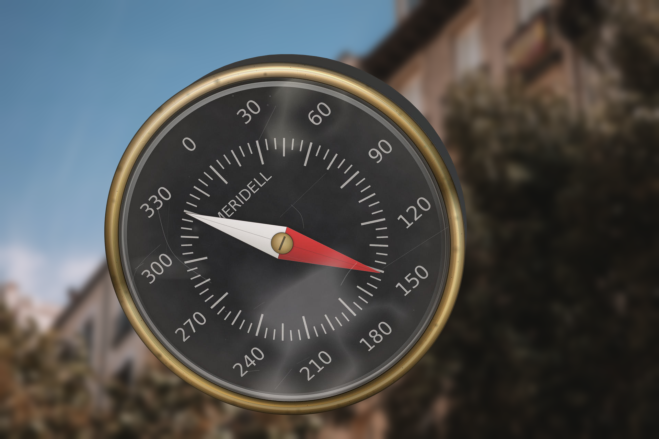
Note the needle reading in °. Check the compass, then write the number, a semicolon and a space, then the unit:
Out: 150; °
